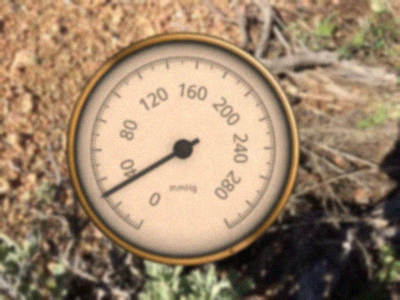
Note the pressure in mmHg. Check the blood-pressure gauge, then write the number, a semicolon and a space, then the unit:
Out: 30; mmHg
